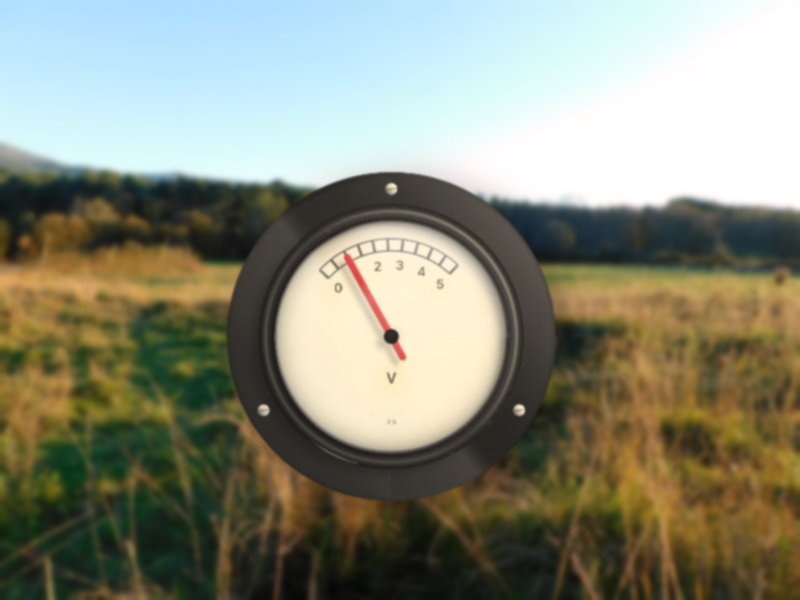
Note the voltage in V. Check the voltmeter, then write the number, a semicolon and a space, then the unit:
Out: 1; V
